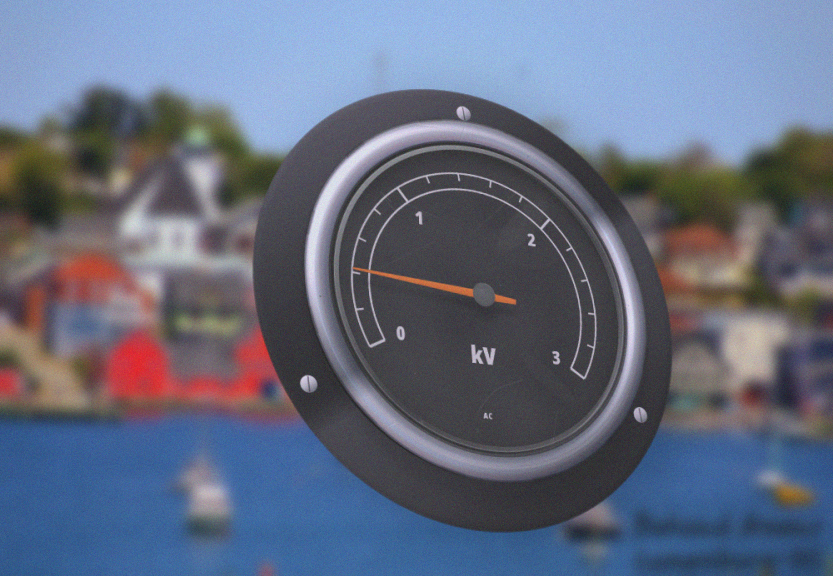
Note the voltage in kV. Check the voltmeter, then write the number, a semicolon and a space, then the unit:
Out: 0.4; kV
